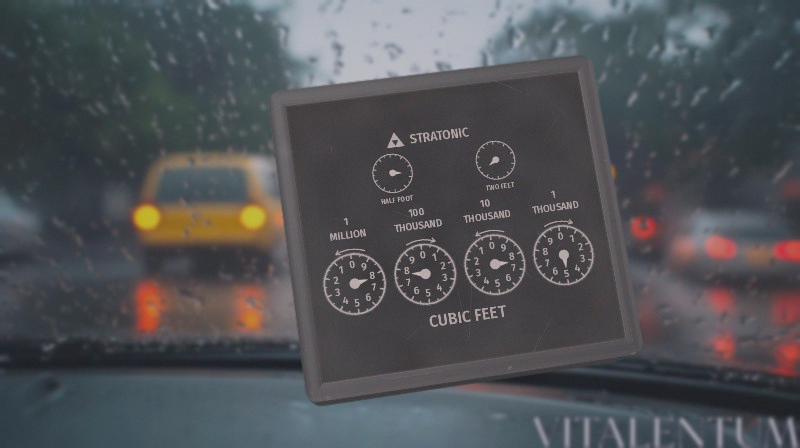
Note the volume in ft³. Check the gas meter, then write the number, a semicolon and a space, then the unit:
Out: 777500; ft³
